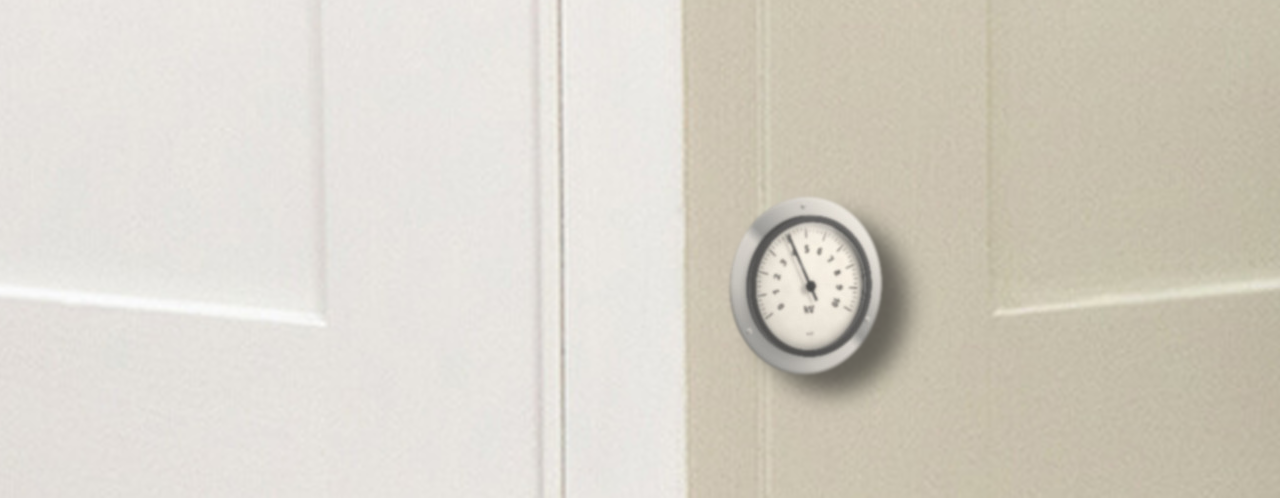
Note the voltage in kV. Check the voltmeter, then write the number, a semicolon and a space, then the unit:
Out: 4; kV
